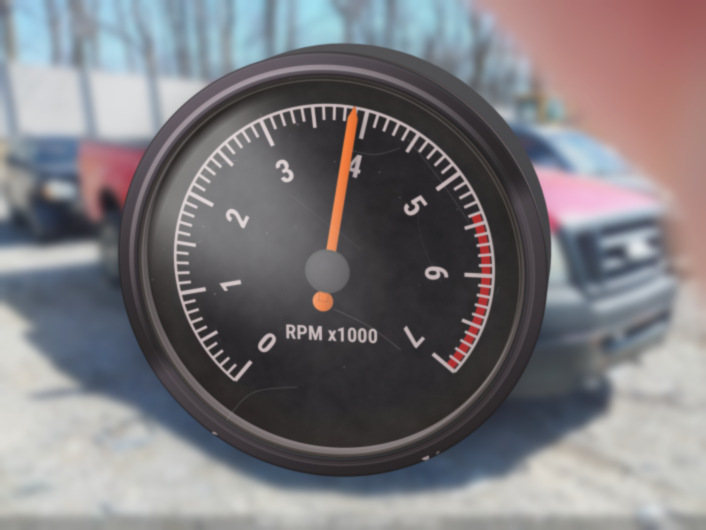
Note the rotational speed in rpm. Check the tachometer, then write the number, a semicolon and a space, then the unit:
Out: 3900; rpm
